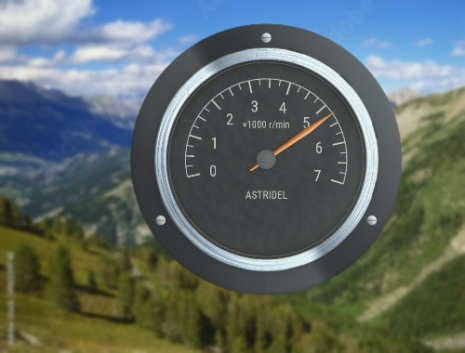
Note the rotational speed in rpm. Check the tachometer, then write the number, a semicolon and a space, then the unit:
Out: 5250; rpm
